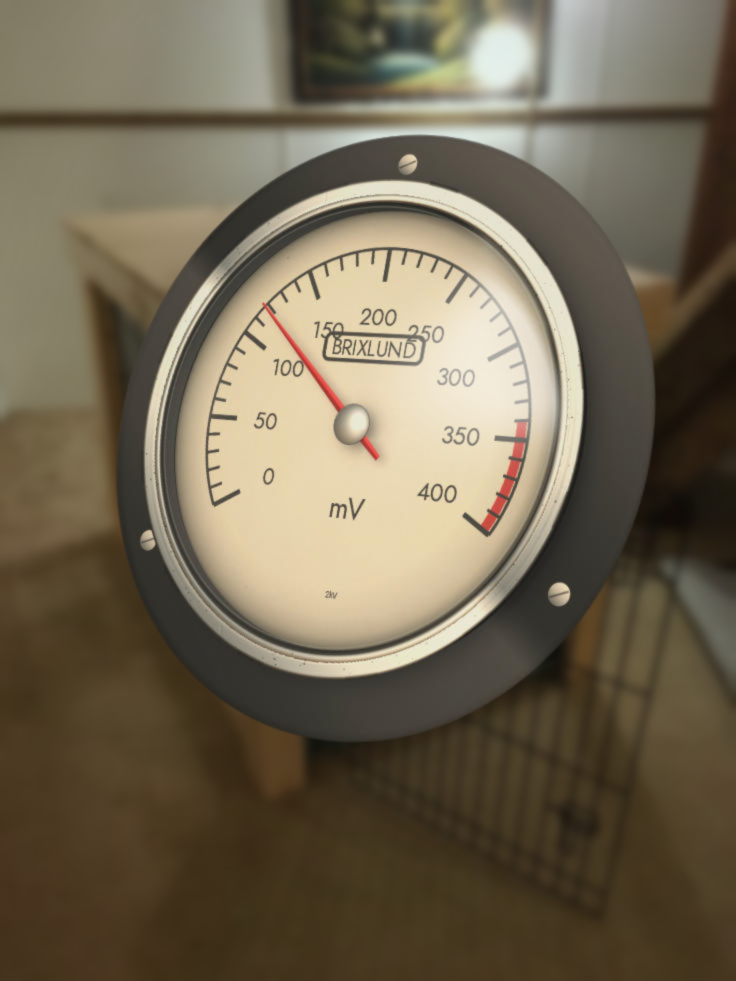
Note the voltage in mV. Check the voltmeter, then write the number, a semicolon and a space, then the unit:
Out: 120; mV
